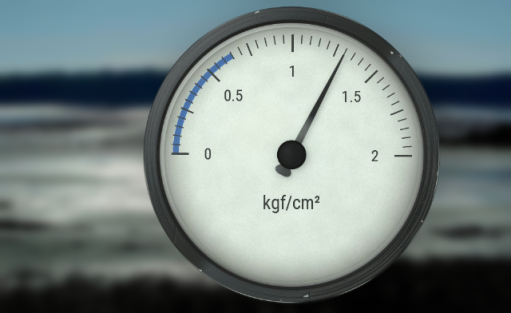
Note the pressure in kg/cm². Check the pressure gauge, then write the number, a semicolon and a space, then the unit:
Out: 1.3; kg/cm²
